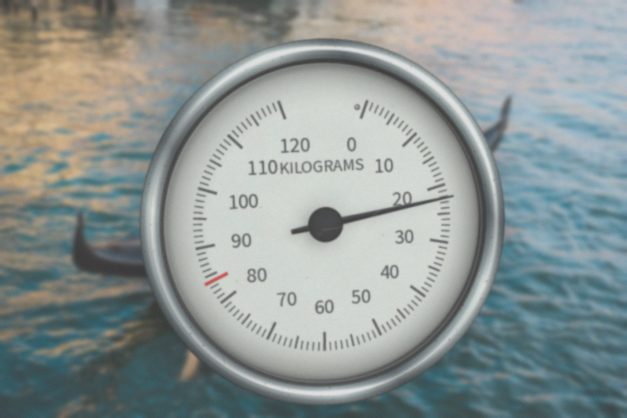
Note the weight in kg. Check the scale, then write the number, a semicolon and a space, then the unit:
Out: 22; kg
